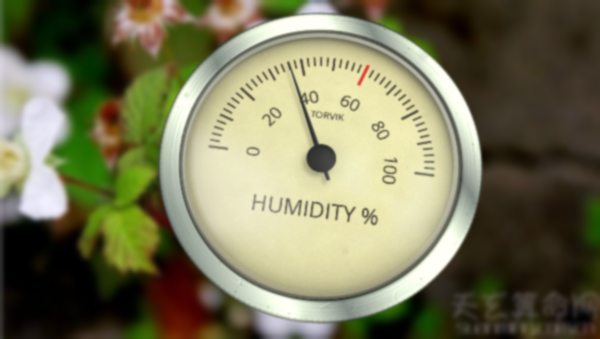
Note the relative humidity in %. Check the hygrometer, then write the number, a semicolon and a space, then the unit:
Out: 36; %
